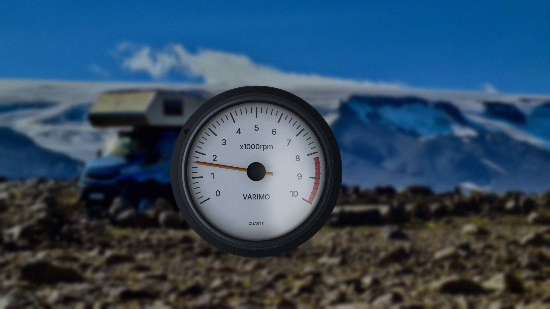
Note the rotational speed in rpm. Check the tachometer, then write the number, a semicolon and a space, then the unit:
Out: 1600; rpm
